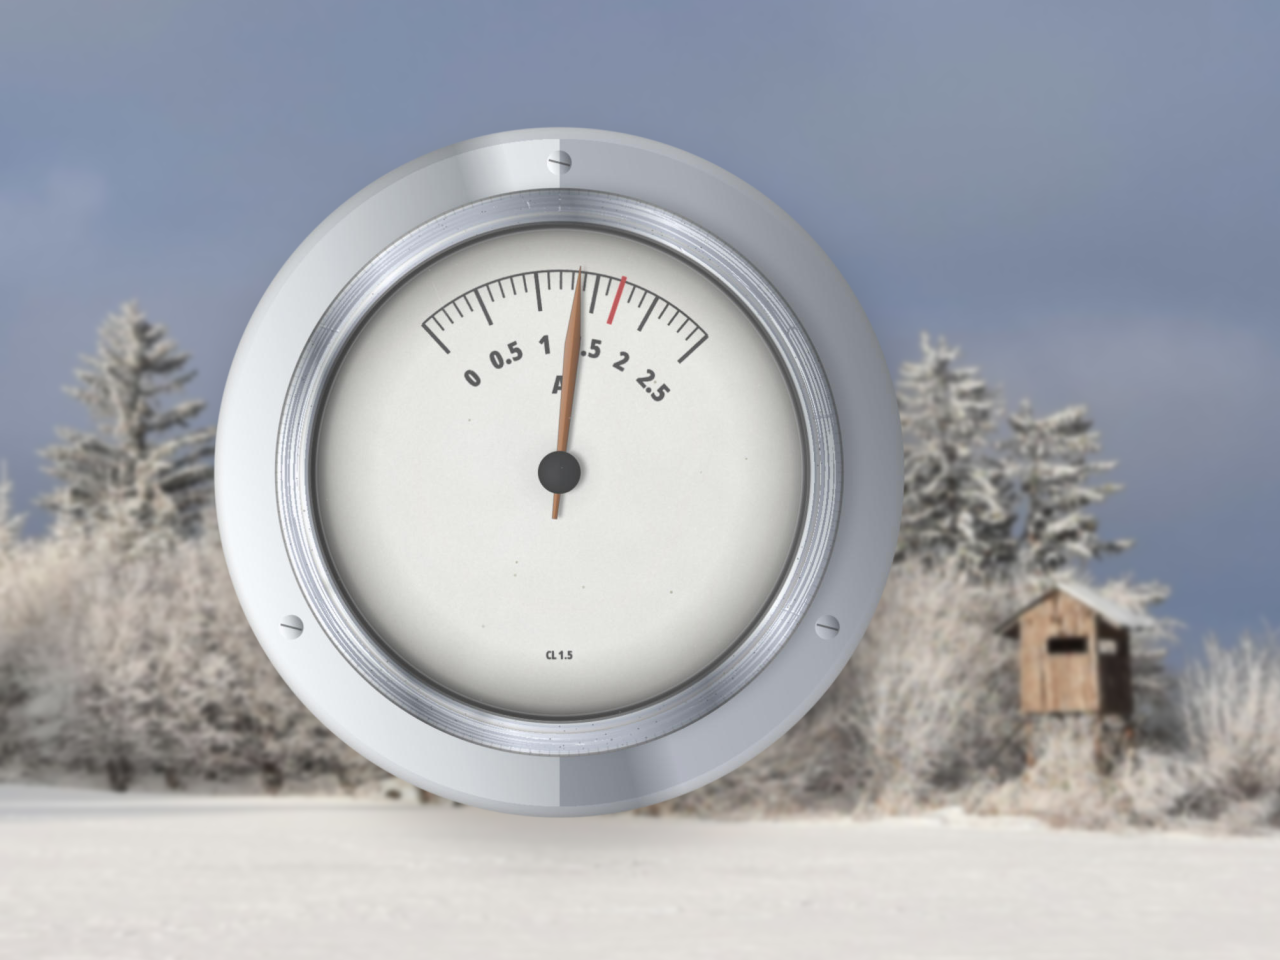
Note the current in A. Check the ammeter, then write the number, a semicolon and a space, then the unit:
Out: 1.35; A
